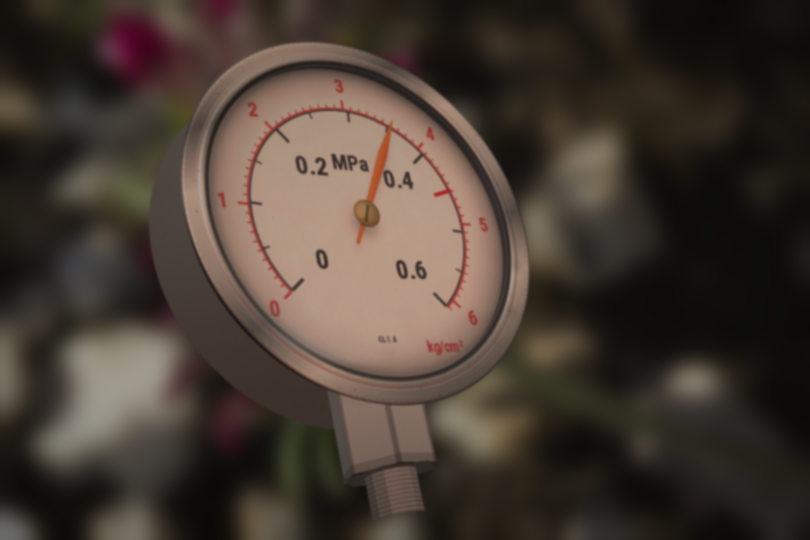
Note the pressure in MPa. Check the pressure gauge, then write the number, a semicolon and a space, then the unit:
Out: 0.35; MPa
